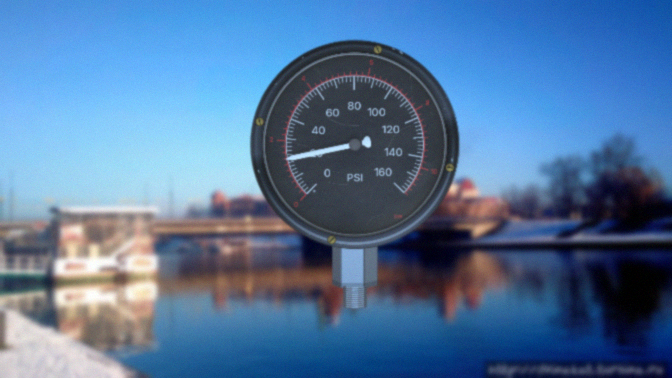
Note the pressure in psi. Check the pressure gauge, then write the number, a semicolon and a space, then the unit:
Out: 20; psi
